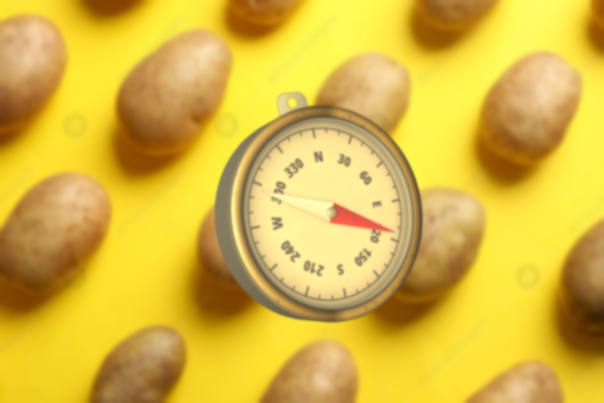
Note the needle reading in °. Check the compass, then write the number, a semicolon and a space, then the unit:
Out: 115; °
